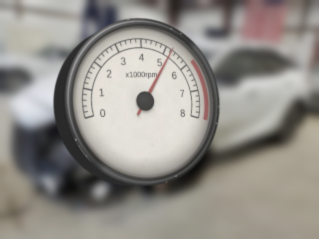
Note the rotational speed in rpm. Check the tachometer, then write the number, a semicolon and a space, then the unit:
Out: 5200; rpm
